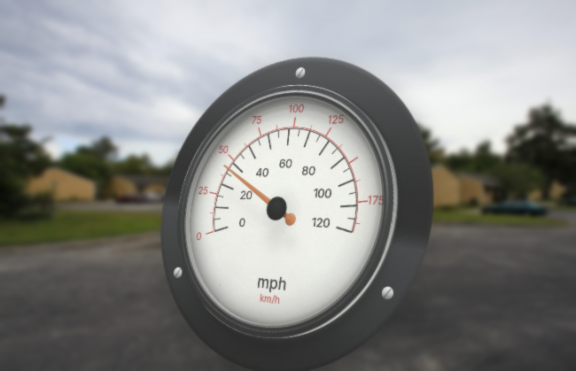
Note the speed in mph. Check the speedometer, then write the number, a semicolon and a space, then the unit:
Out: 27.5; mph
